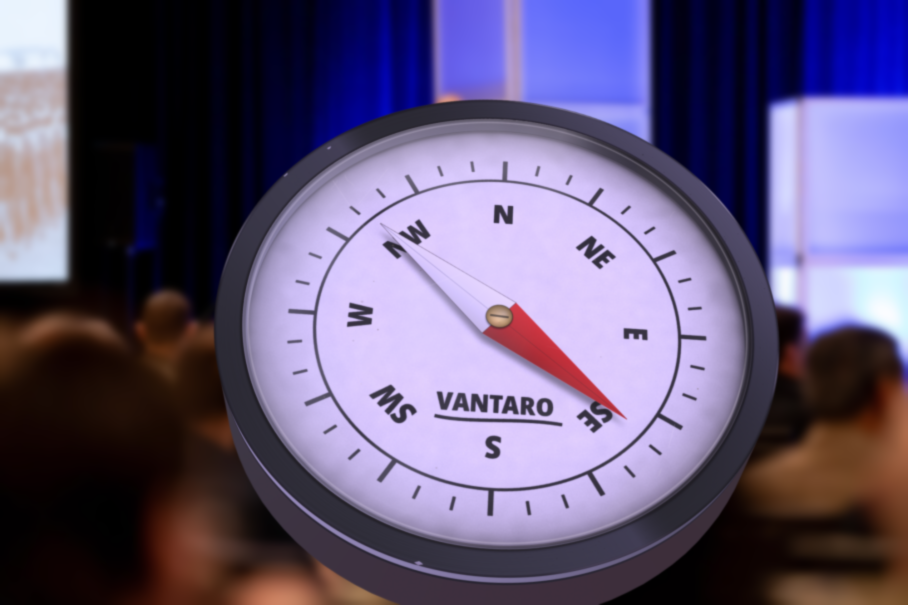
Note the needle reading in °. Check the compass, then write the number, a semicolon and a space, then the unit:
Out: 130; °
